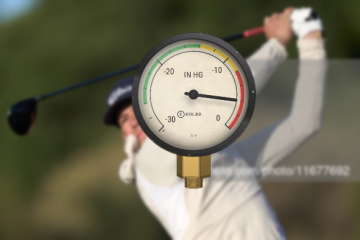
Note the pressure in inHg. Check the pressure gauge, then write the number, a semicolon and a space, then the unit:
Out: -4; inHg
